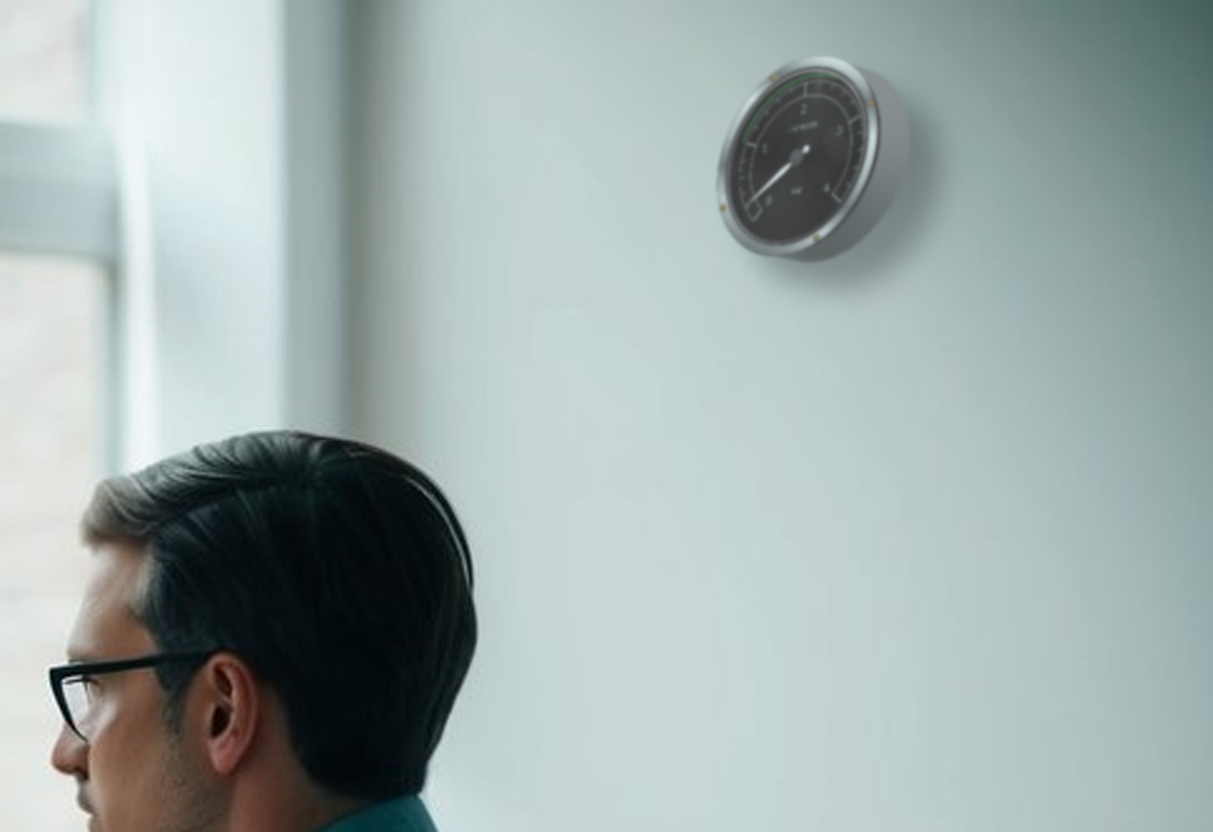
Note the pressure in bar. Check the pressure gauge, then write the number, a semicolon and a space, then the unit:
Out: 0.2; bar
